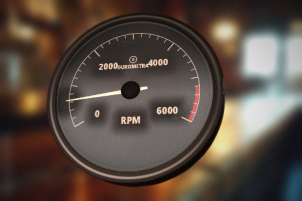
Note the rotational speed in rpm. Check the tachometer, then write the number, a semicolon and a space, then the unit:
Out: 600; rpm
